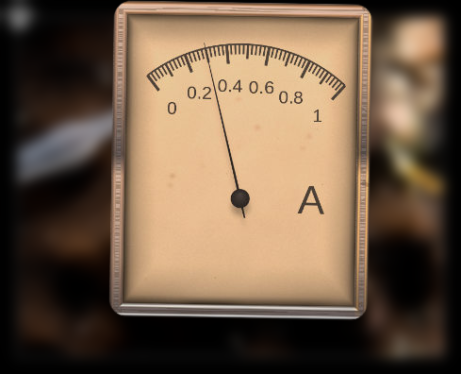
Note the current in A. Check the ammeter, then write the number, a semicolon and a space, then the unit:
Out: 0.3; A
